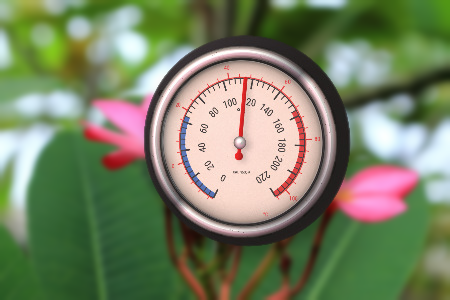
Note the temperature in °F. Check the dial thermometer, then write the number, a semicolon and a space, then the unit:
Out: 116; °F
